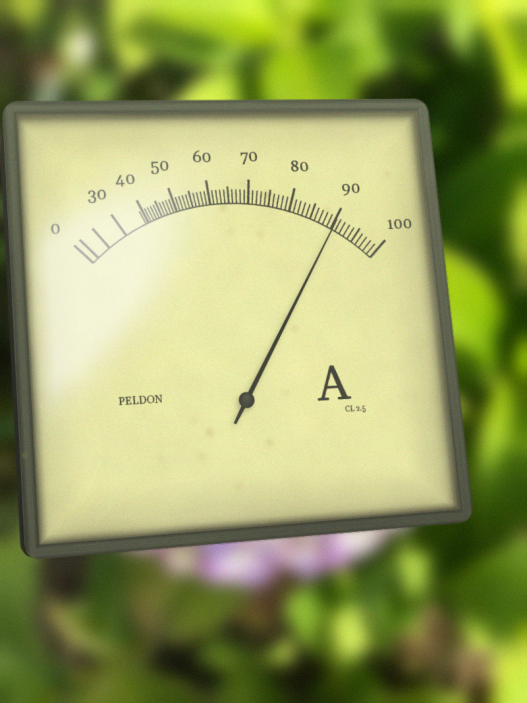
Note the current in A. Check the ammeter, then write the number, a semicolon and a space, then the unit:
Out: 90; A
